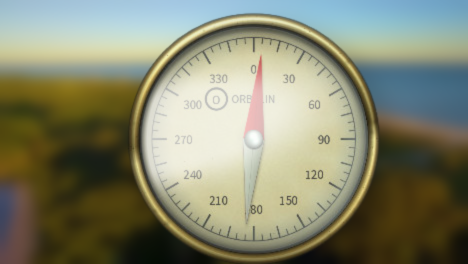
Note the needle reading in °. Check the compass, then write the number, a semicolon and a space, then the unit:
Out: 5; °
